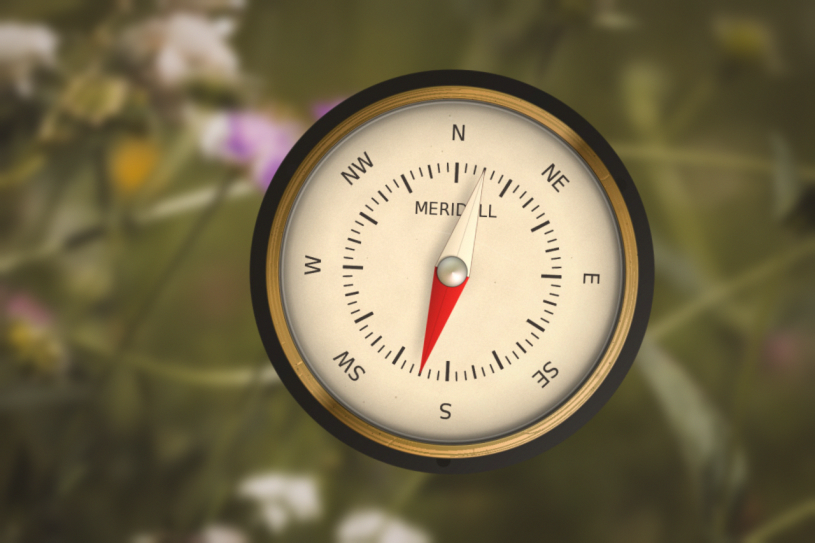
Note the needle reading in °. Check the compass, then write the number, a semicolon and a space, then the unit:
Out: 195; °
